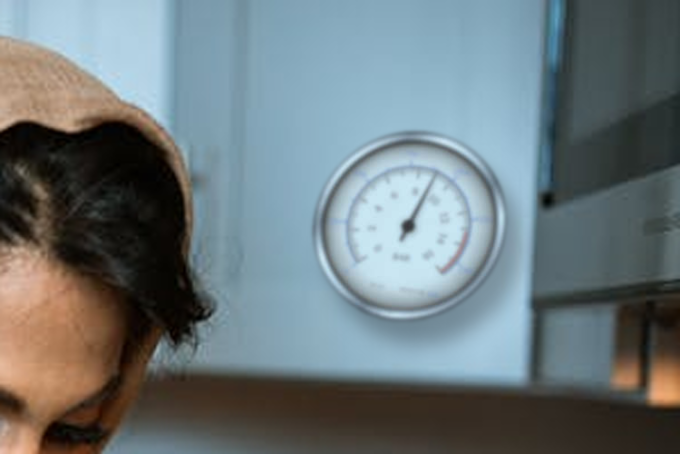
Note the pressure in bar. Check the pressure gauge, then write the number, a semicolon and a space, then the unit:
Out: 9; bar
